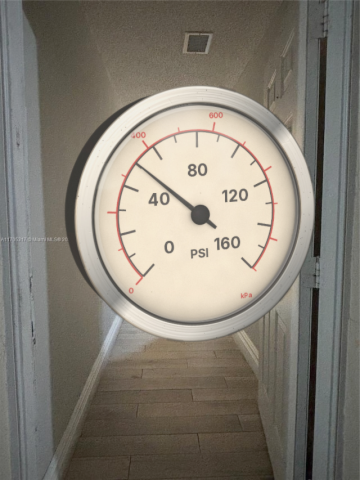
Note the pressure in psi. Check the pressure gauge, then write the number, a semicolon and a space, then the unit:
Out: 50; psi
